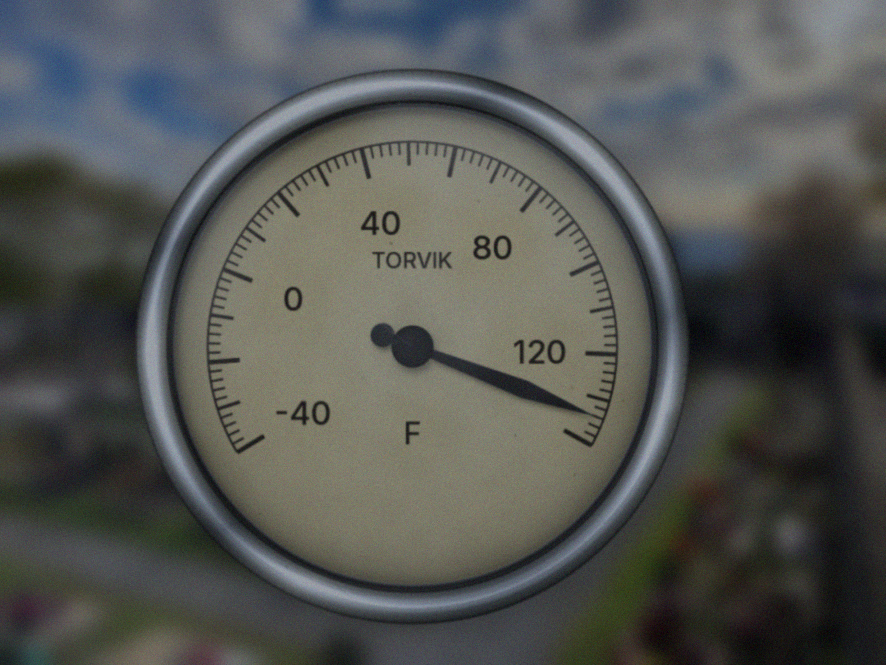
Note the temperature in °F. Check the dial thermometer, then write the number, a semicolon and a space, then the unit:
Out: 134; °F
